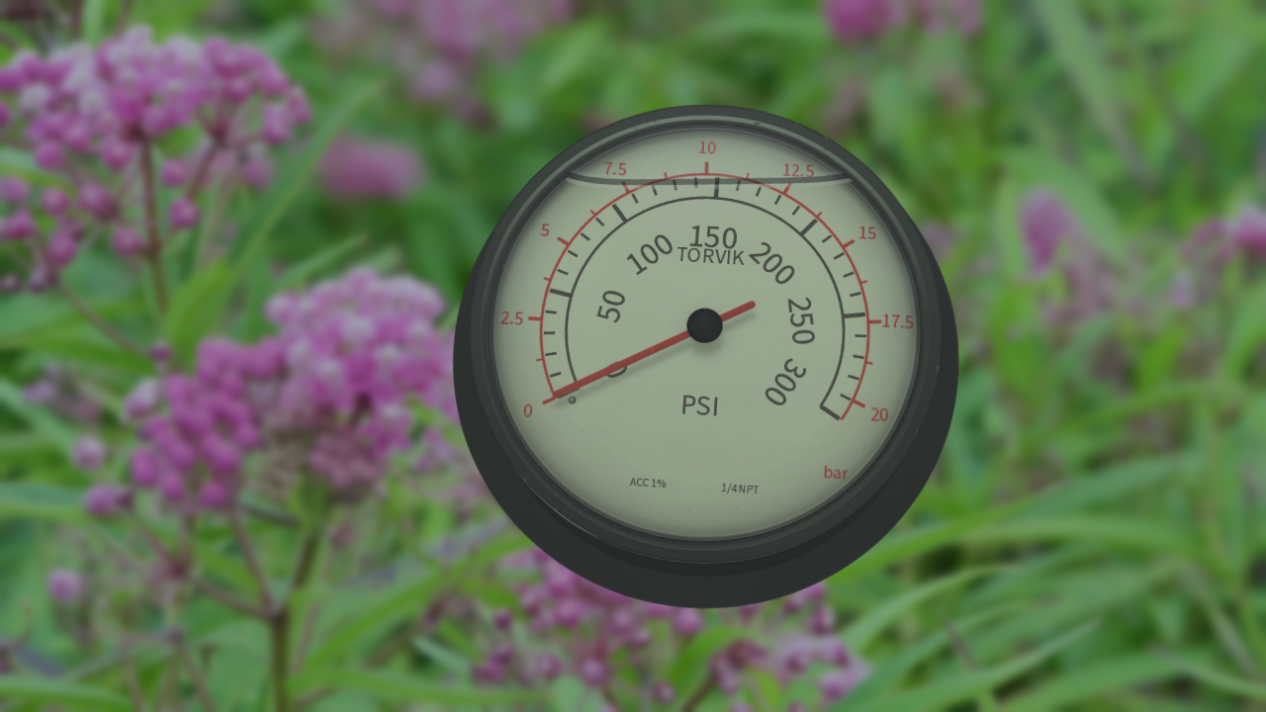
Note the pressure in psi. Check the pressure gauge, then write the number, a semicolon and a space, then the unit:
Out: 0; psi
